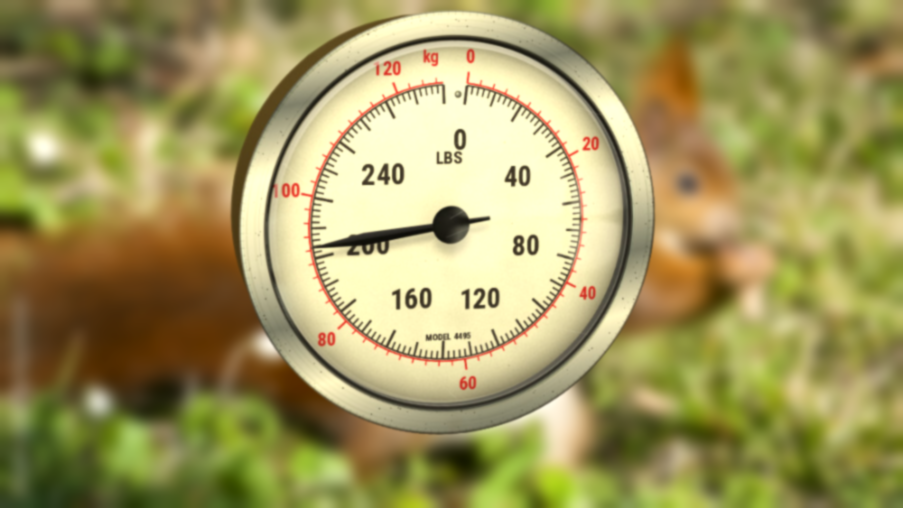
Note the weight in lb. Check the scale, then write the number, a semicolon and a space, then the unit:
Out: 204; lb
